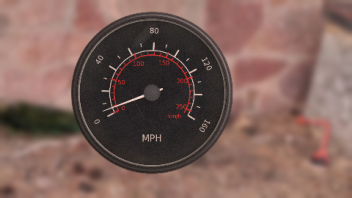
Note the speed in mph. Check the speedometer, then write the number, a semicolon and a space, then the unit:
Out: 5; mph
